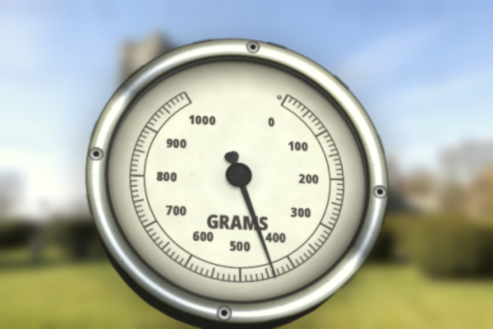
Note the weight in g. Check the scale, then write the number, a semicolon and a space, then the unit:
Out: 440; g
